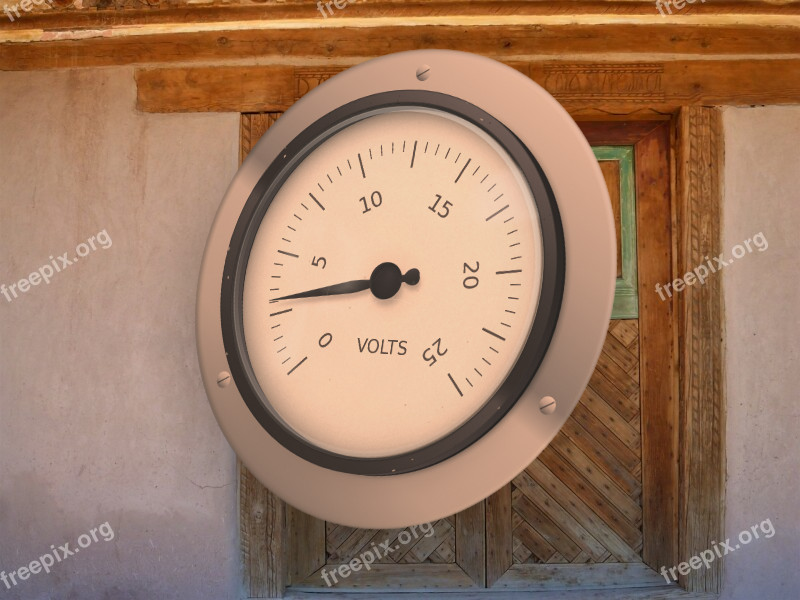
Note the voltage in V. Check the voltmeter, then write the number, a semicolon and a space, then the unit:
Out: 3; V
